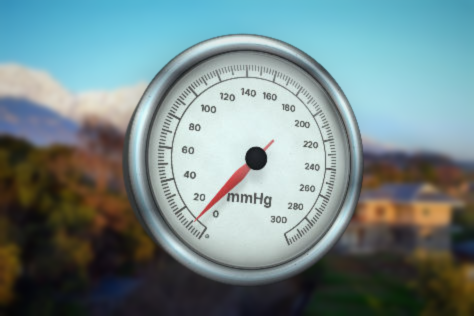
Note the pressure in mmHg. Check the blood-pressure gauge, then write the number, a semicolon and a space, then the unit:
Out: 10; mmHg
